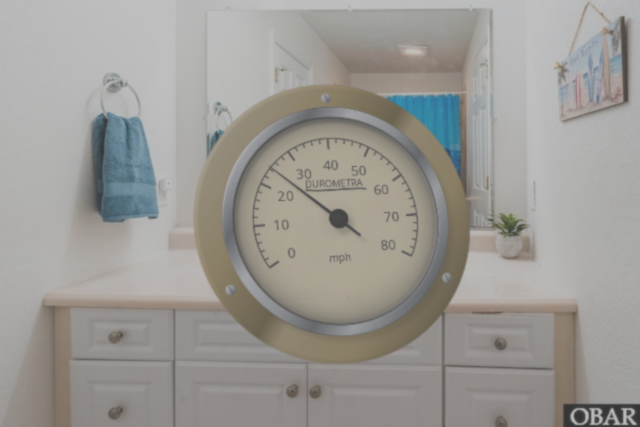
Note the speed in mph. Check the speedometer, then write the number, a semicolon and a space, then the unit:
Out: 24; mph
